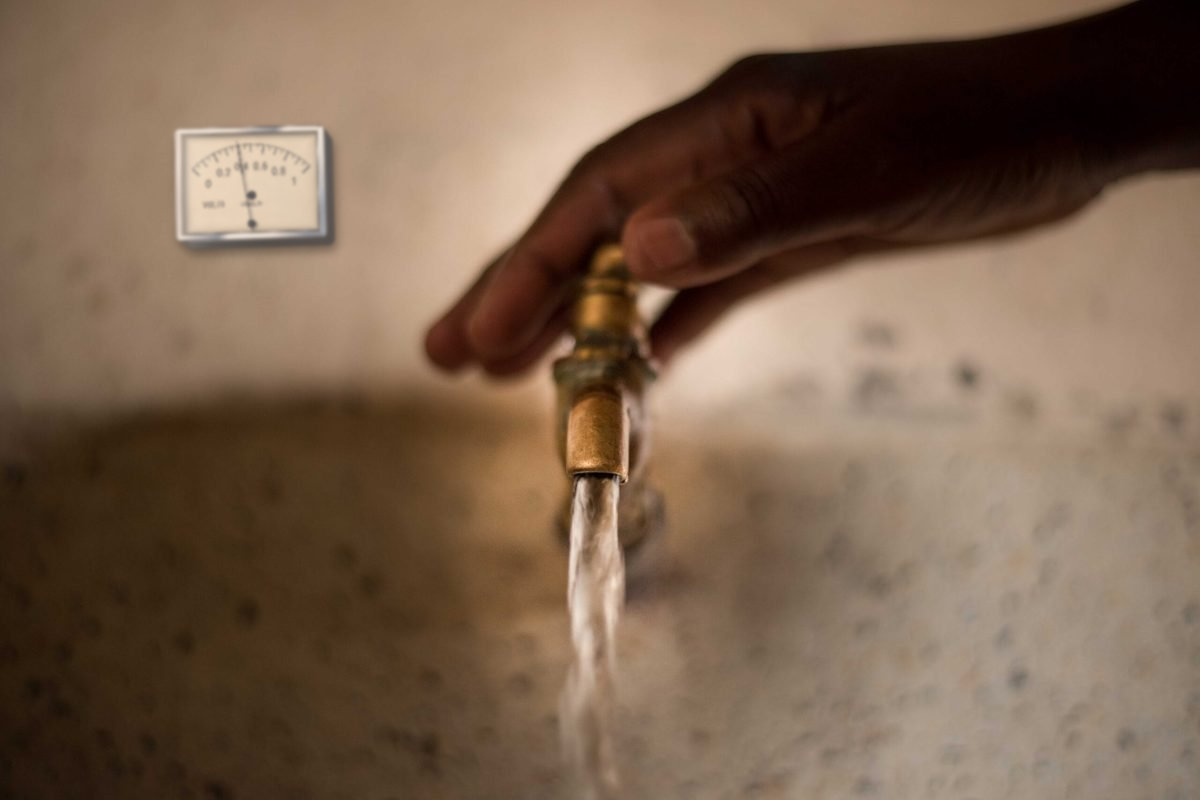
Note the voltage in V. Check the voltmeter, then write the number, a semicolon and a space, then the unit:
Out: 0.4; V
